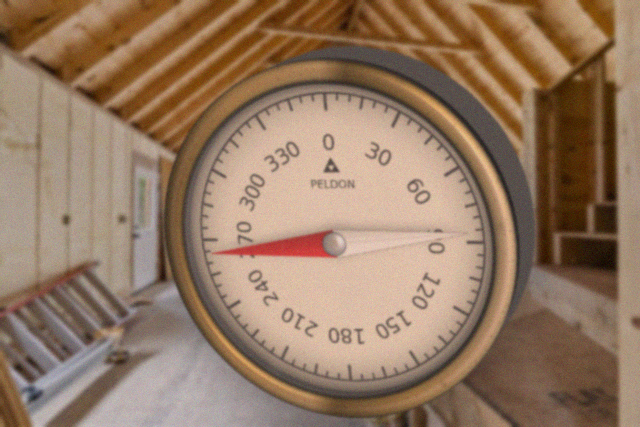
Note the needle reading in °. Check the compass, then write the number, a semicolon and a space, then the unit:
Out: 265; °
